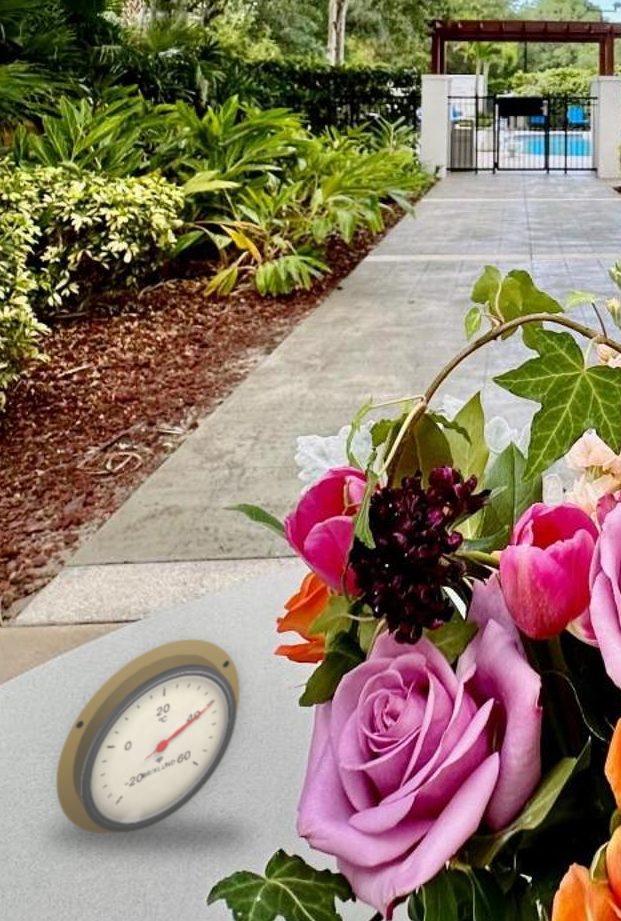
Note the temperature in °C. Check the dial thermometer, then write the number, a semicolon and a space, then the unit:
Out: 40; °C
